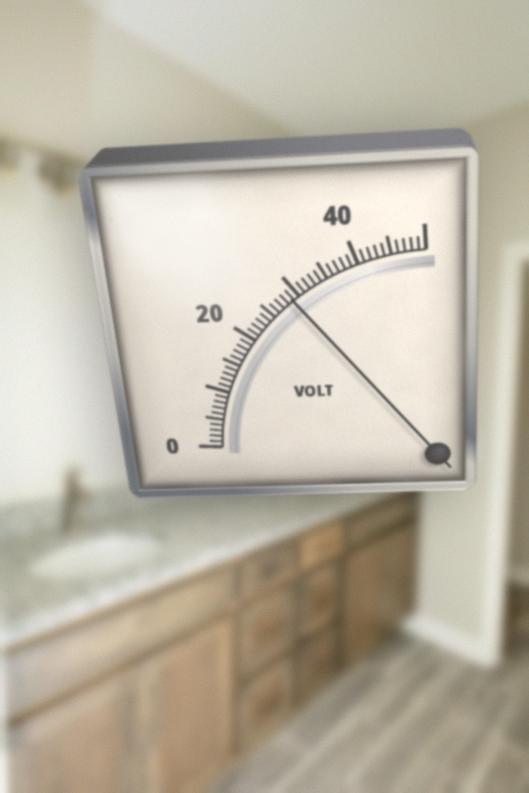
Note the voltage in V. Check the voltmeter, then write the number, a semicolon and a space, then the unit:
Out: 29; V
